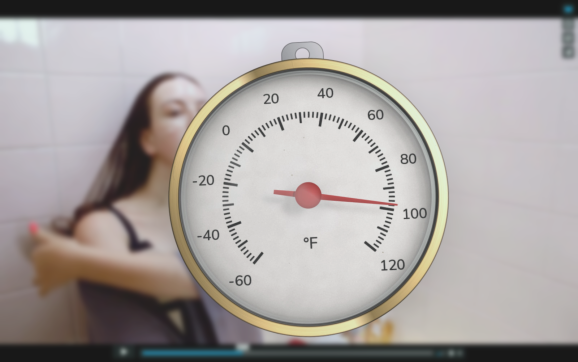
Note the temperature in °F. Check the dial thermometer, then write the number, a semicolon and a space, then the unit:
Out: 98; °F
